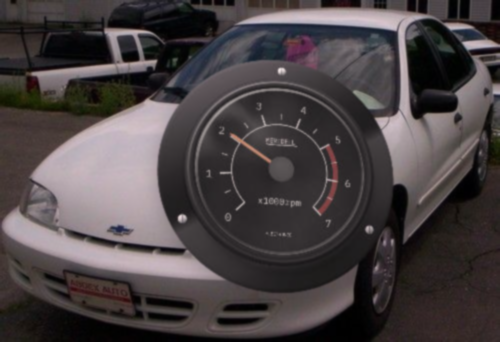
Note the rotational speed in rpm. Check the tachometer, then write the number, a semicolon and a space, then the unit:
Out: 2000; rpm
